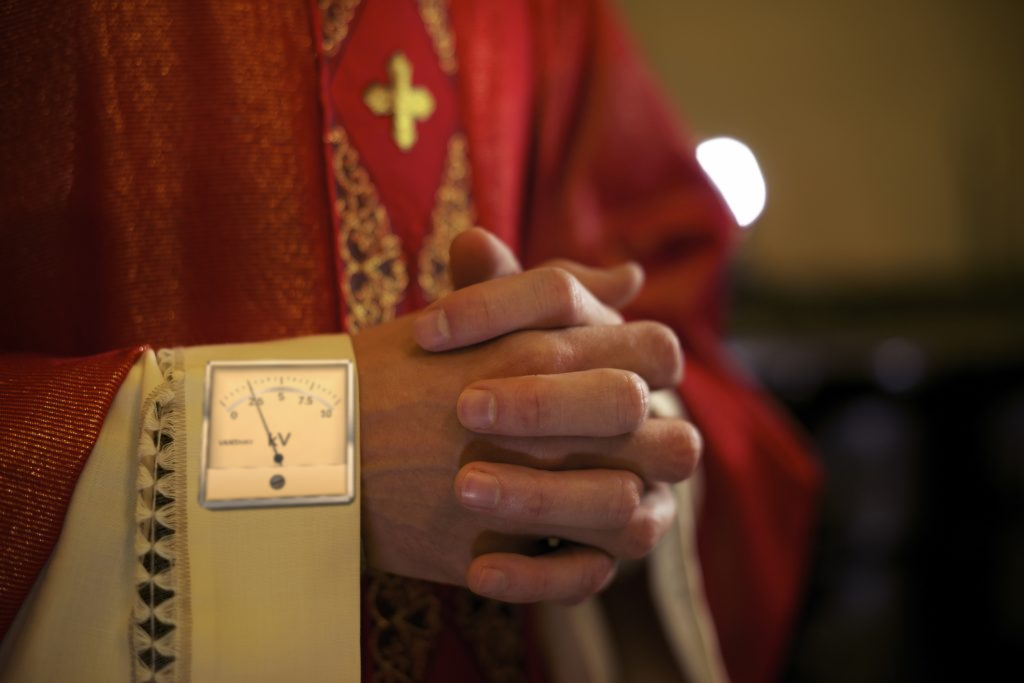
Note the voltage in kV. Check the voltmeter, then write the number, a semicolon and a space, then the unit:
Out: 2.5; kV
